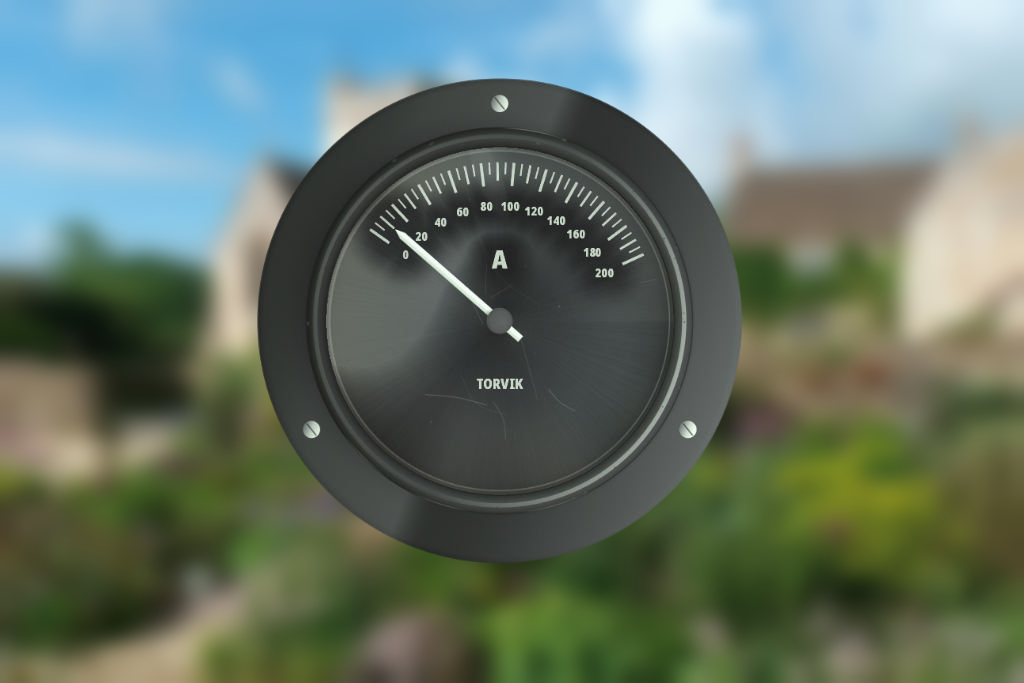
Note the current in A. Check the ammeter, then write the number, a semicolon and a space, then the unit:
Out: 10; A
